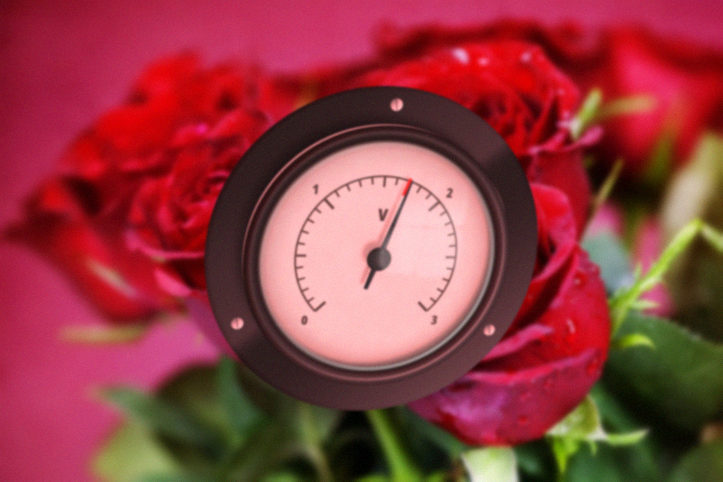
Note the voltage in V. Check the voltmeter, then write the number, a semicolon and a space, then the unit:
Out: 1.7; V
